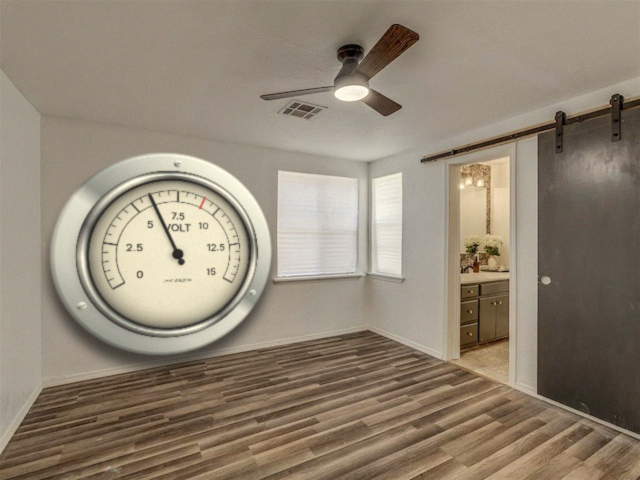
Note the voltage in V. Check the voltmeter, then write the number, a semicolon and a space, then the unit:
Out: 6; V
